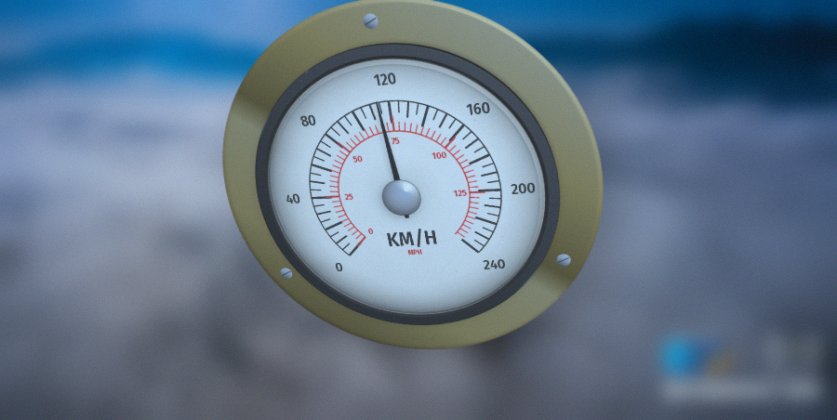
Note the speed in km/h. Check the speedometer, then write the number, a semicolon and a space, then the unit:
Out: 115; km/h
